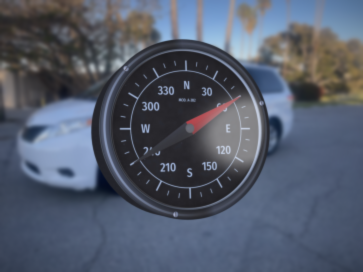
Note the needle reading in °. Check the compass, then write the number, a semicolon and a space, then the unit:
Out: 60; °
